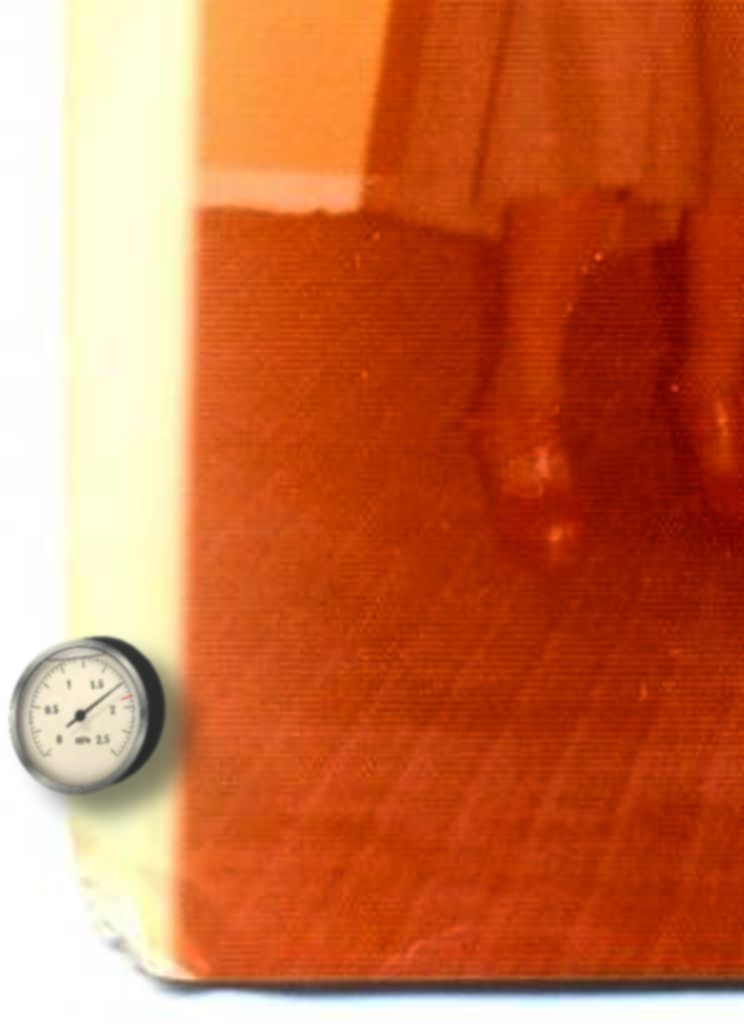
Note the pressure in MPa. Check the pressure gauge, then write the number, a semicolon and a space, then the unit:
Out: 1.75; MPa
